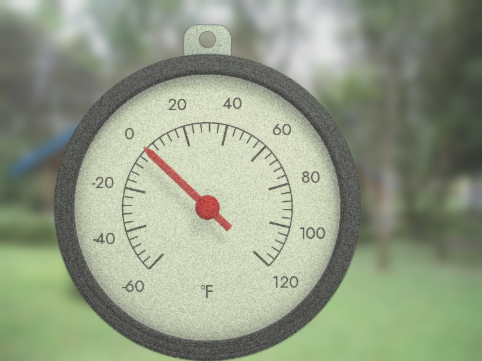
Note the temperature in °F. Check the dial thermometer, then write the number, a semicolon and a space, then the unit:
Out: 0; °F
